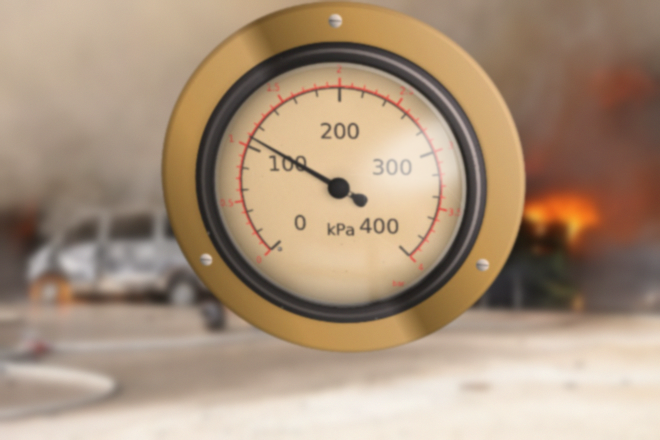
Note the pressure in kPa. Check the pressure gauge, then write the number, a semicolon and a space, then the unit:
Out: 110; kPa
